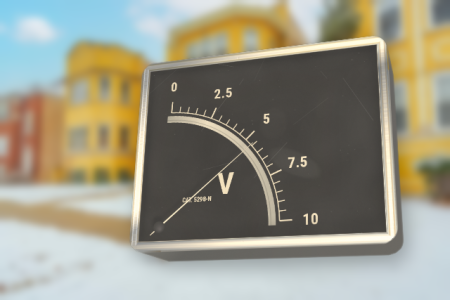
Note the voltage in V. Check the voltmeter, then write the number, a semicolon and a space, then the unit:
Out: 5.5; V
